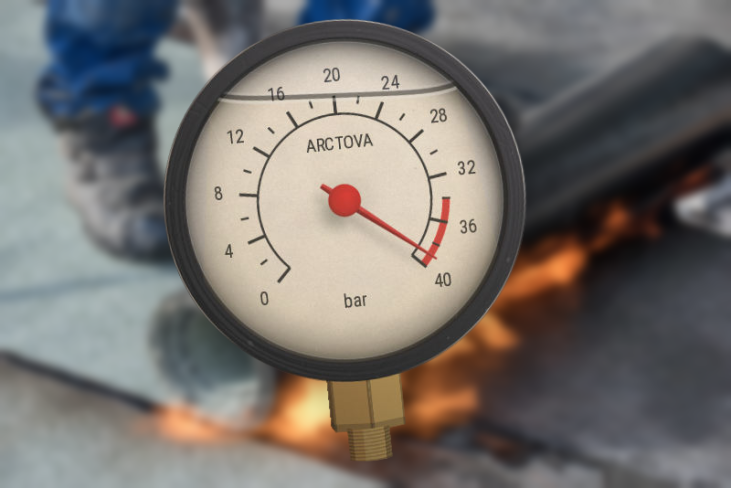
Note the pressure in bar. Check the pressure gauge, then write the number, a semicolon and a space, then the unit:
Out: 39; bar
